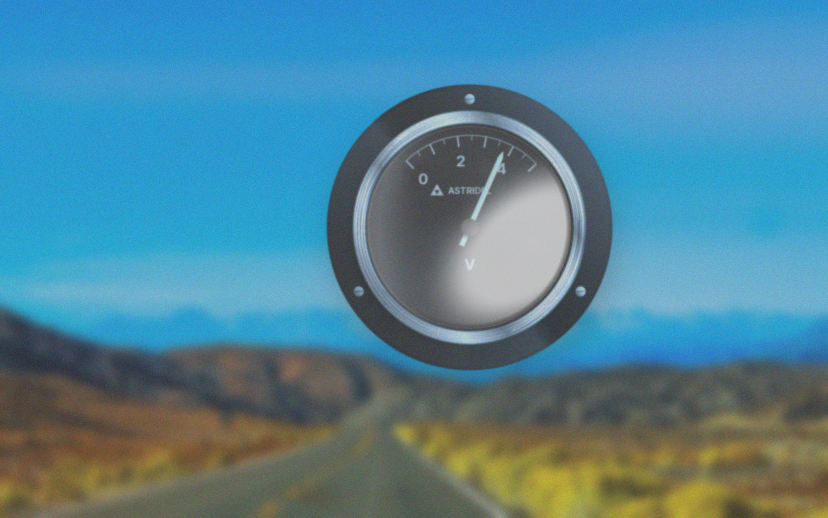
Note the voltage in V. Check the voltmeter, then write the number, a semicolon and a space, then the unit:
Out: 3.75; V
